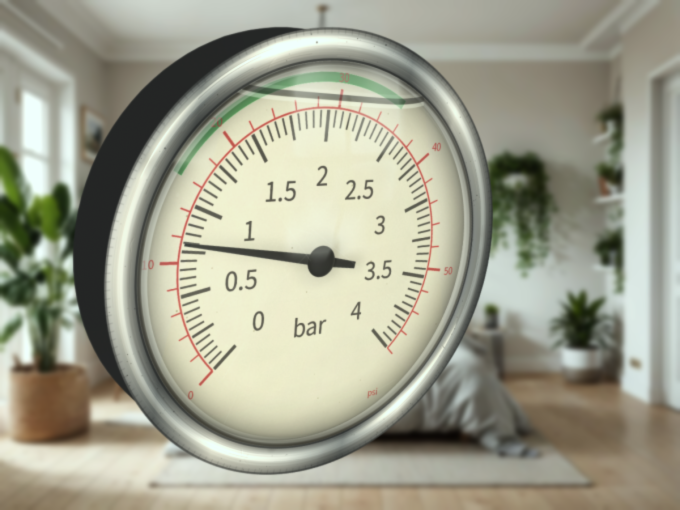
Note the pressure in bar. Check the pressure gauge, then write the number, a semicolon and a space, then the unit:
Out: 0.8; bar
